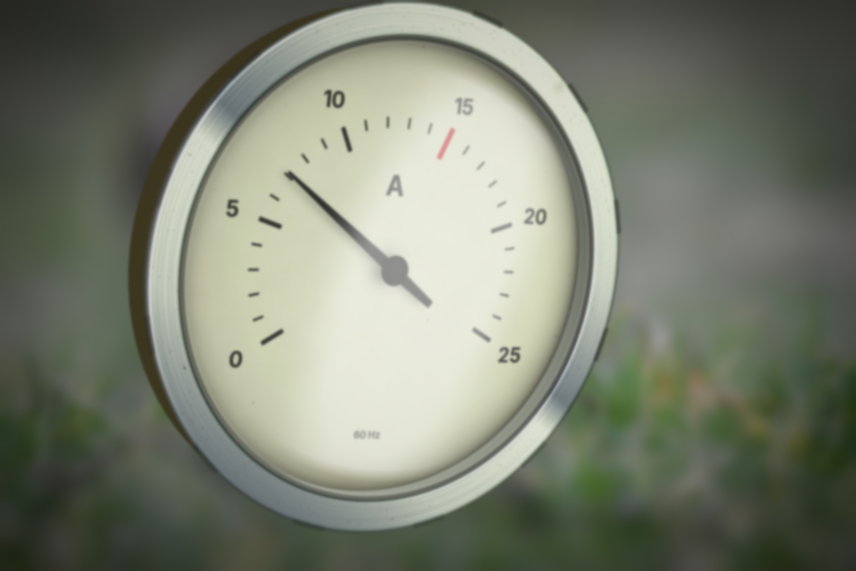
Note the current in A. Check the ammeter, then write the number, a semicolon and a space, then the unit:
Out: 7; A
